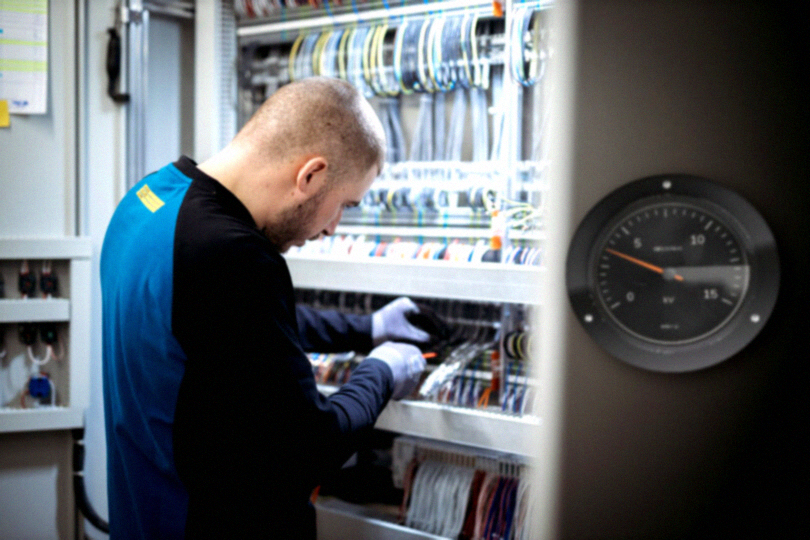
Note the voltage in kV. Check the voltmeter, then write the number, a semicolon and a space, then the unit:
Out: 3.5; kV
